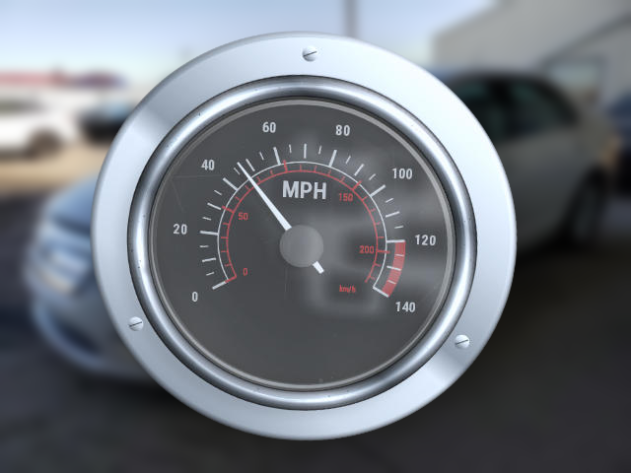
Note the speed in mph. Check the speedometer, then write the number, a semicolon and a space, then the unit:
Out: 47.5; mph
